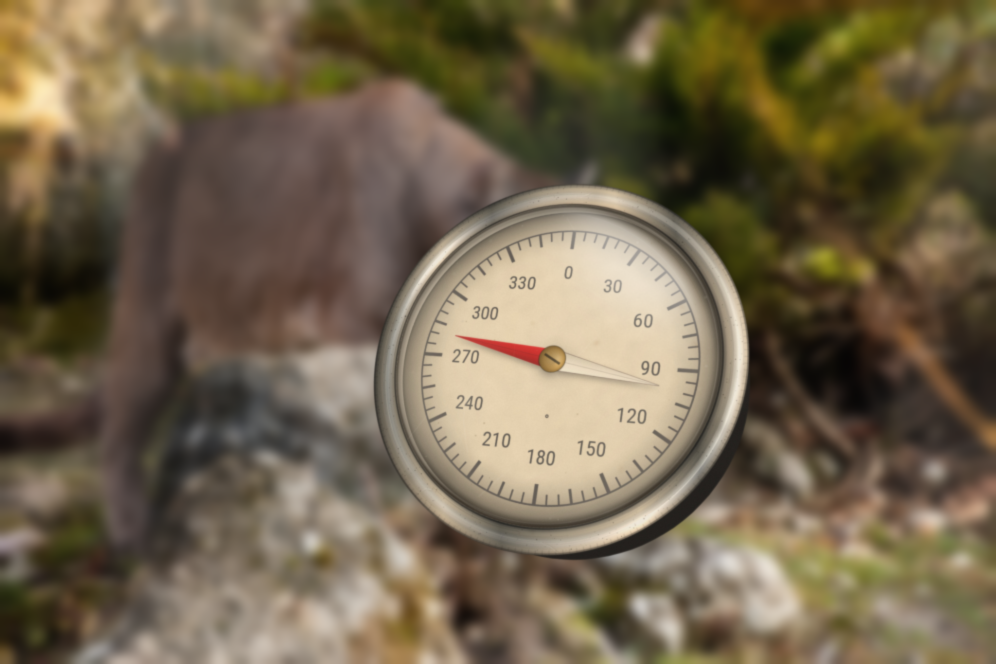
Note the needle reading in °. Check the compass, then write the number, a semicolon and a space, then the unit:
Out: 280; °
